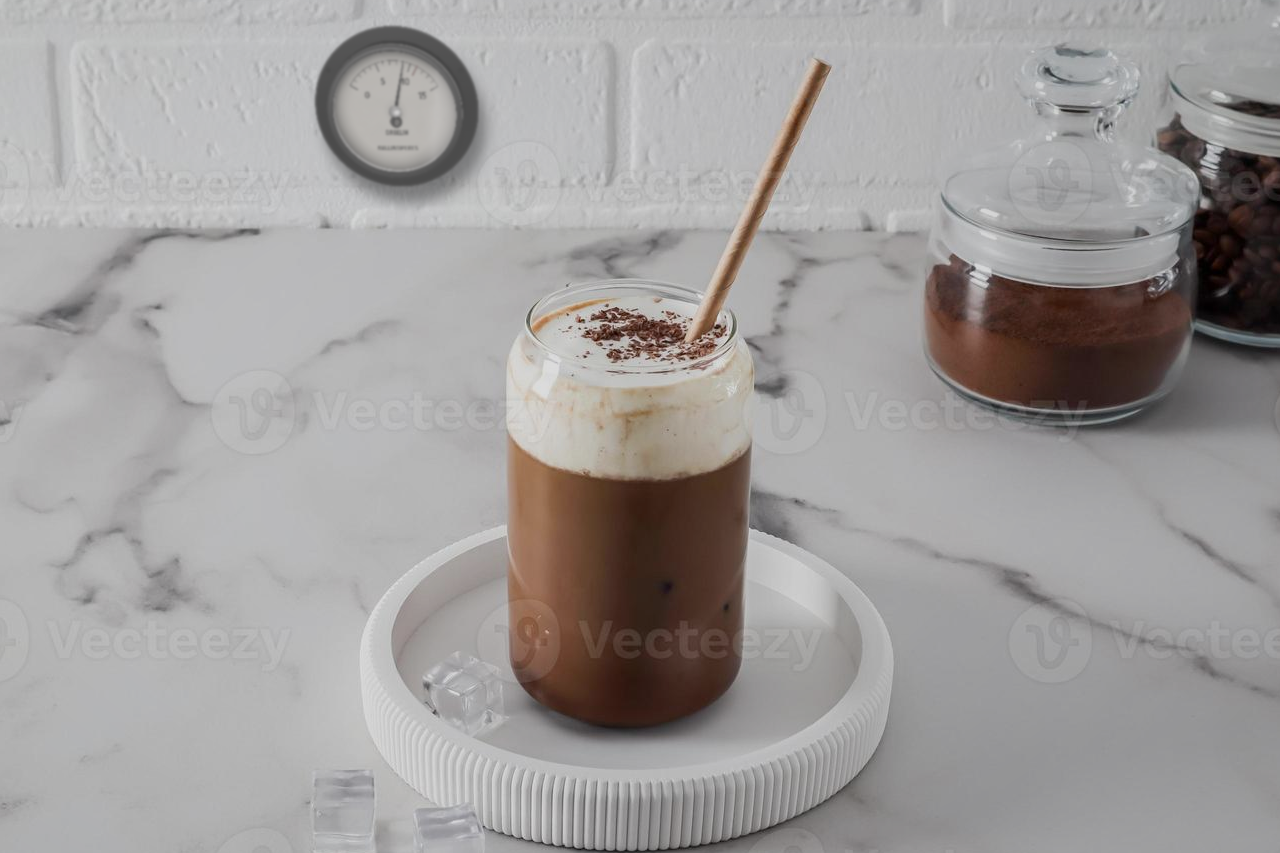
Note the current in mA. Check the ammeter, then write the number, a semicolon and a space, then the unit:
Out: 9; mA
